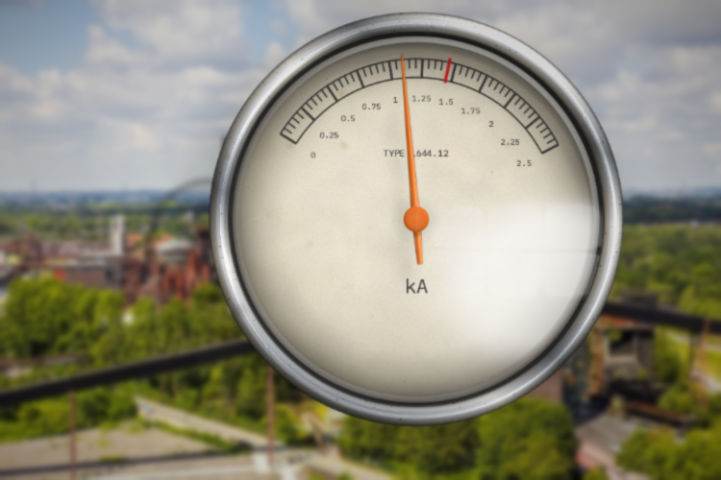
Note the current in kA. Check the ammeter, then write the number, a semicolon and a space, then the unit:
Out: 1.1; kA
